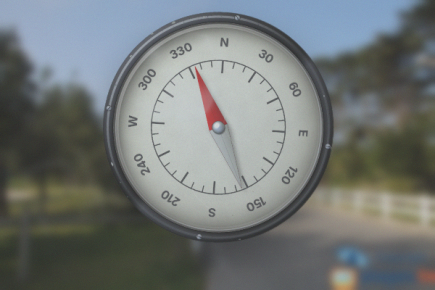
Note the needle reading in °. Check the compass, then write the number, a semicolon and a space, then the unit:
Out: 335; °
